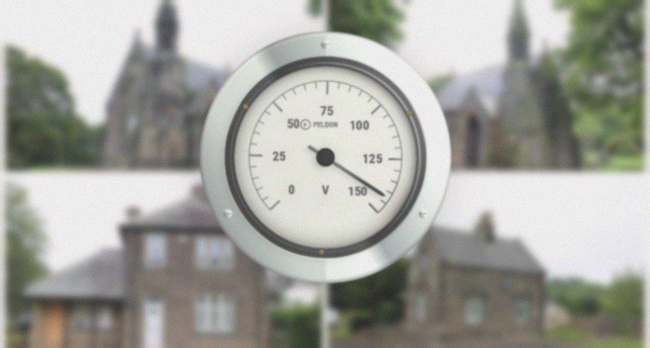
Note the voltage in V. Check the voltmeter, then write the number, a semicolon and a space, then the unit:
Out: 142.5; V
